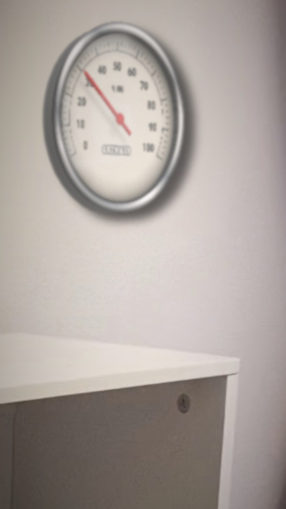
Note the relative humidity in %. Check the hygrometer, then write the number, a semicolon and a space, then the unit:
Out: 30; %
